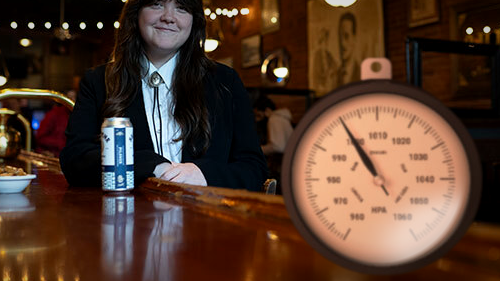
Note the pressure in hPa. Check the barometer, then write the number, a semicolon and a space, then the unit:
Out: 1000; hPa
